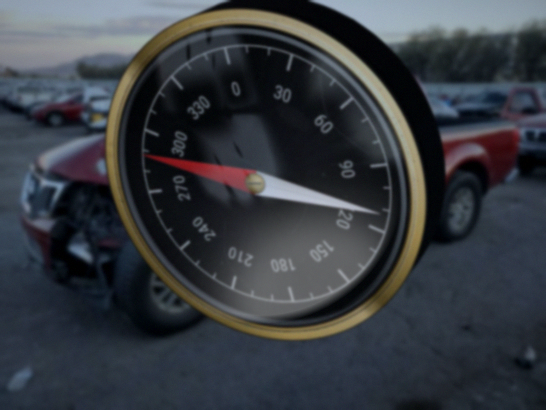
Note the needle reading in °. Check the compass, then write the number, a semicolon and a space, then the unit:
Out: 290; °
